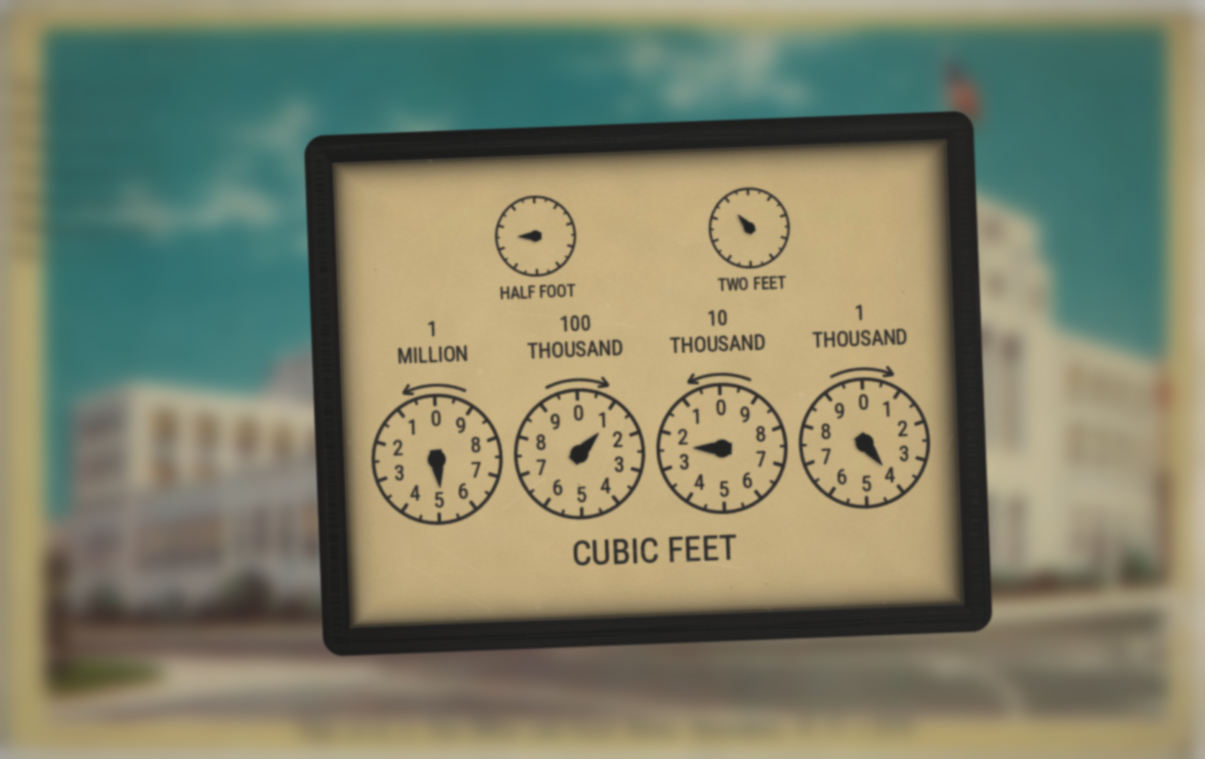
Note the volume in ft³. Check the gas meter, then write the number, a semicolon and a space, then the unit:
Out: 512400; ft³
